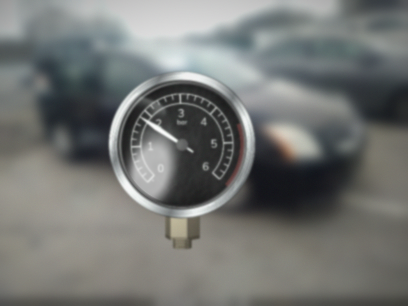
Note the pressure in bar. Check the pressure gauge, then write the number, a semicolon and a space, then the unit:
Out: 1.8; bar
